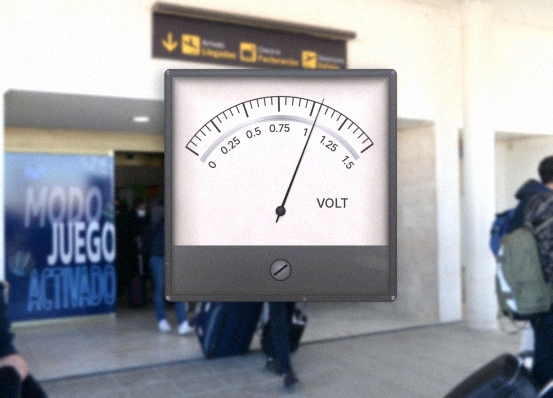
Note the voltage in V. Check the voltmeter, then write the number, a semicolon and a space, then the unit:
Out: 1.05; V
